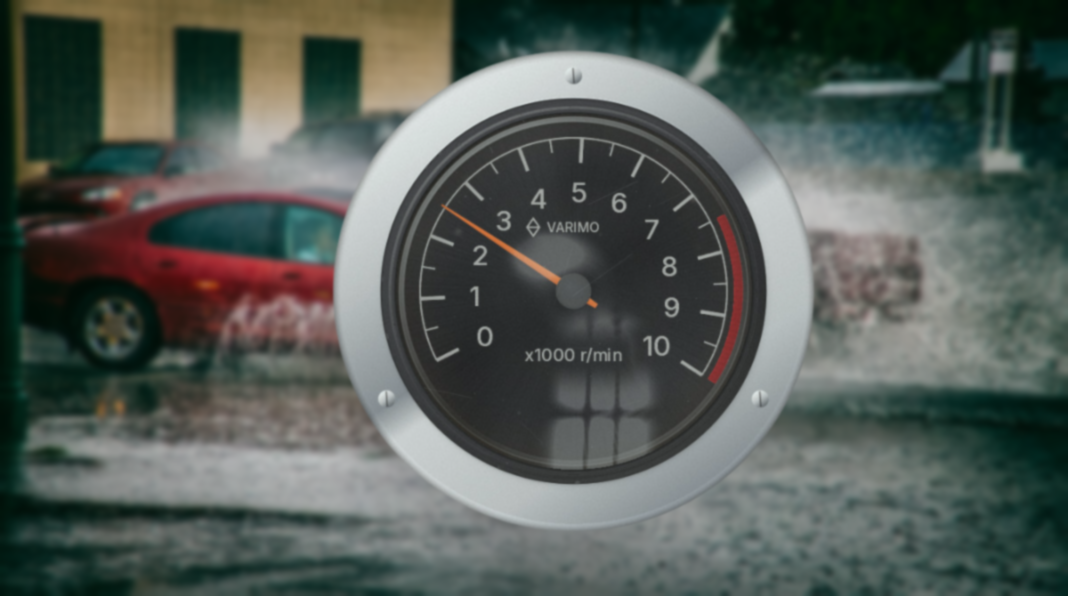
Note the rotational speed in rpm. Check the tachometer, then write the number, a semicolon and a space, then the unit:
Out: 2500; rpm
